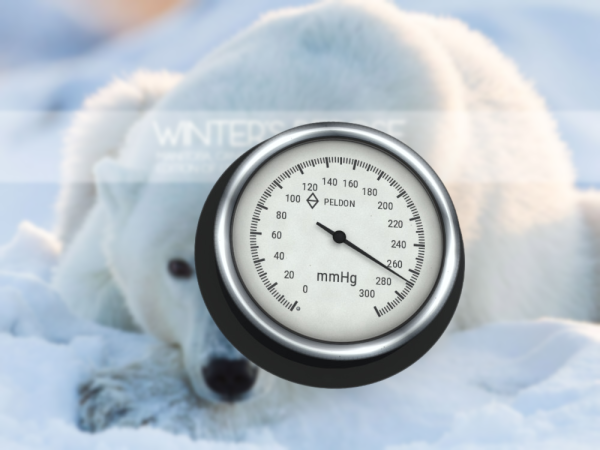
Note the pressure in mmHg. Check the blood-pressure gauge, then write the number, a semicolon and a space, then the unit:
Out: 270; mmHg
